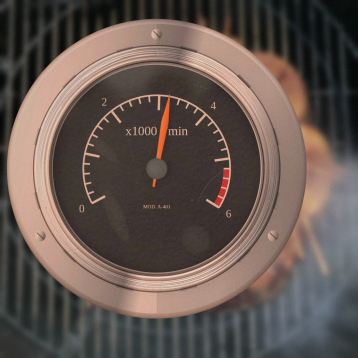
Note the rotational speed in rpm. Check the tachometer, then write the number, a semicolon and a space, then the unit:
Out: 3200; rpm
